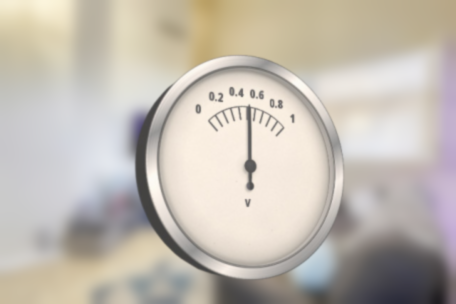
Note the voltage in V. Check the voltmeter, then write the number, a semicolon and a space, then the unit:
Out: 0.5; V
